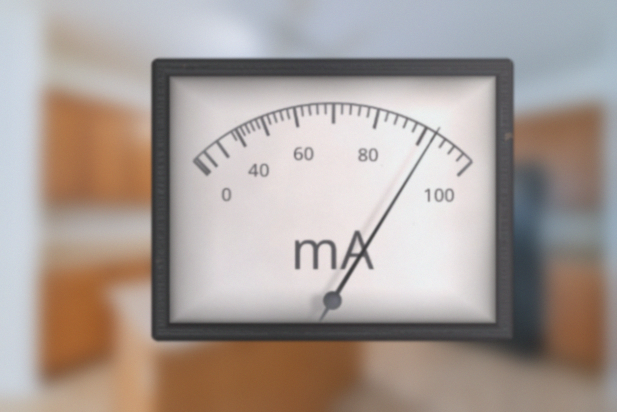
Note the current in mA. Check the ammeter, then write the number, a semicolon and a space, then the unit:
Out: 92; mA
